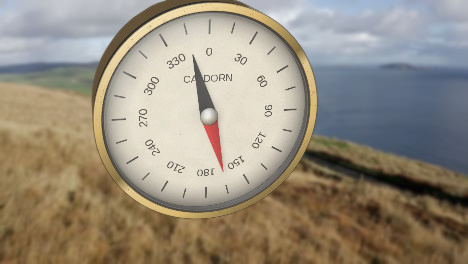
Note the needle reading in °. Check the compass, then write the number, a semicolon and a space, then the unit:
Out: 165; °
